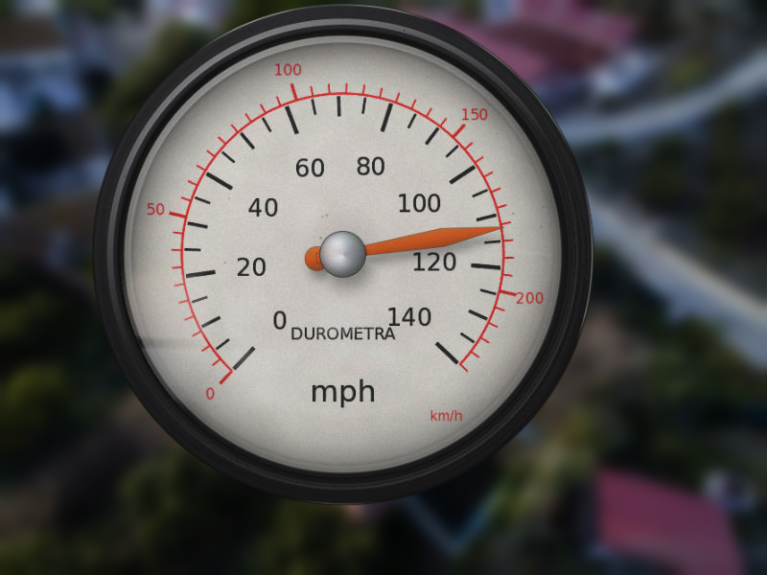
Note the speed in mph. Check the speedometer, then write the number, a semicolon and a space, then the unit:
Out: 112.5; mph
